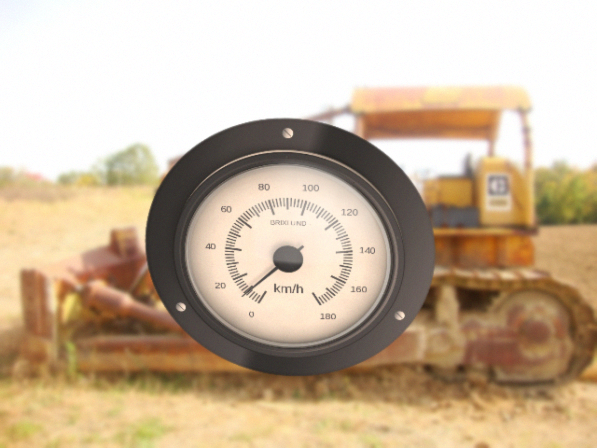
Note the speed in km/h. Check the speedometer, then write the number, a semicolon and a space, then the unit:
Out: 10; km/h
